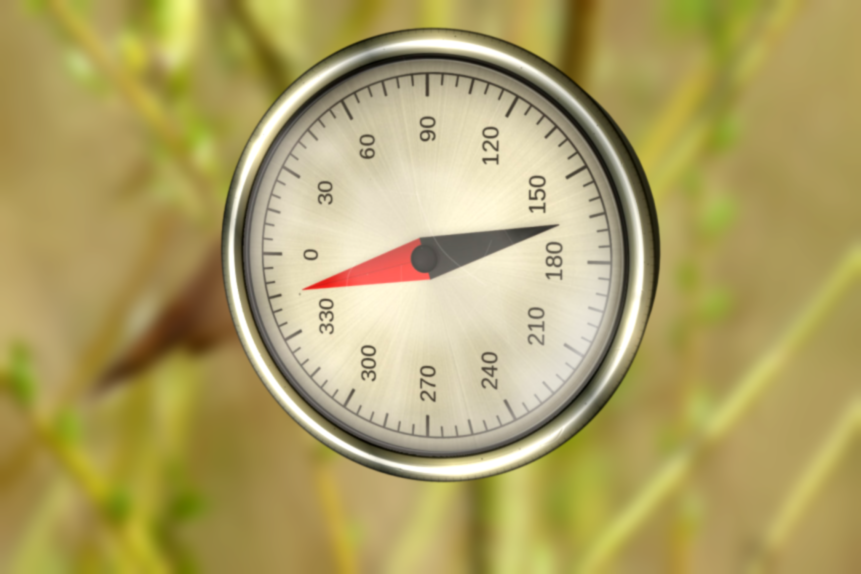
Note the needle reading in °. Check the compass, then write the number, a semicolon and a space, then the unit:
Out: 345; °
